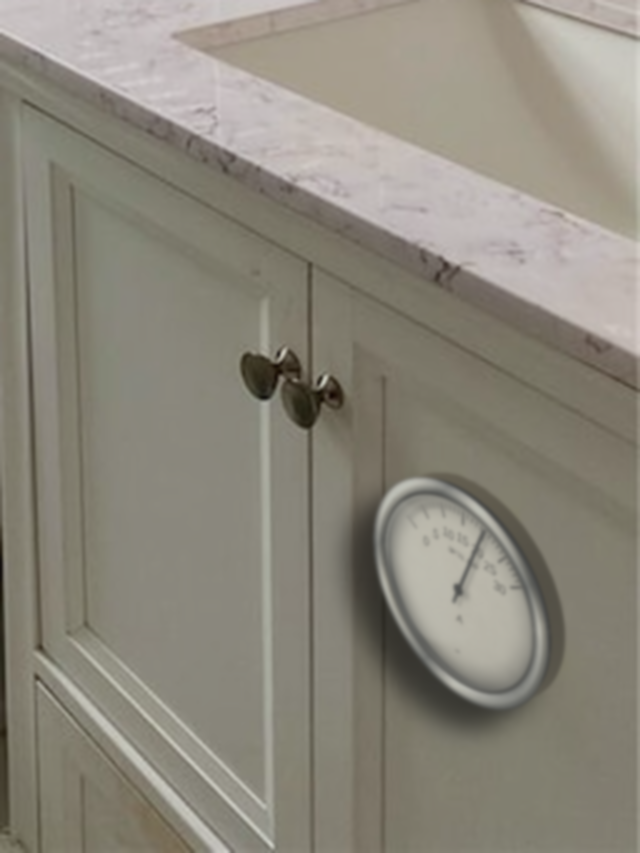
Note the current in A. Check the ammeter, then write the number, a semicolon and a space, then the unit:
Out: 20; A
